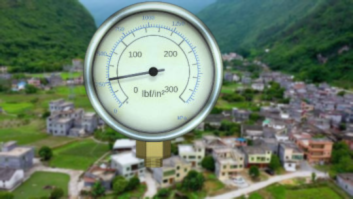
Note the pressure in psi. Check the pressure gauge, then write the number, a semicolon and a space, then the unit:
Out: 40; psi
